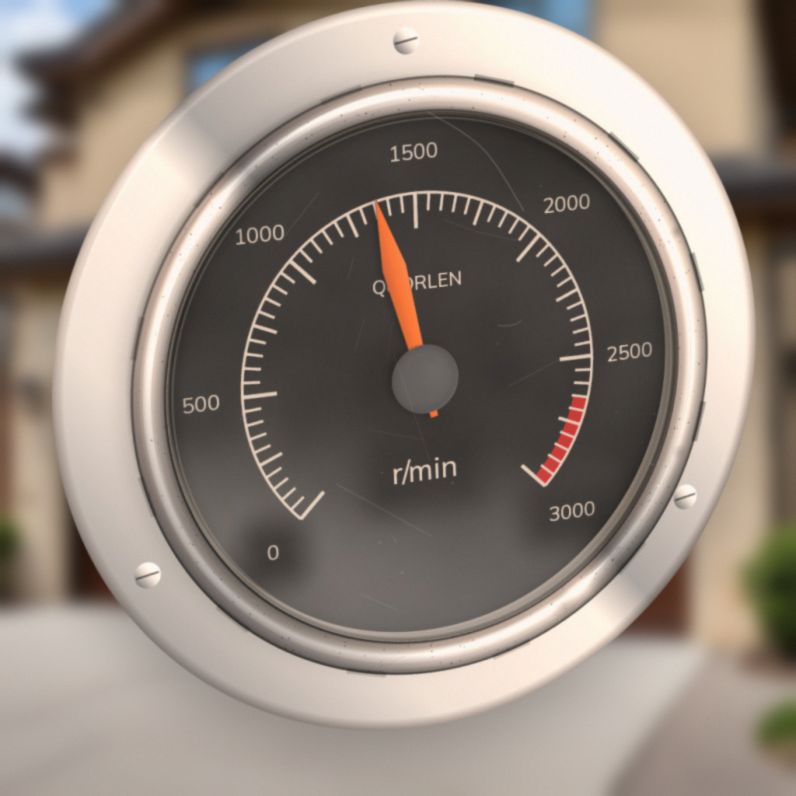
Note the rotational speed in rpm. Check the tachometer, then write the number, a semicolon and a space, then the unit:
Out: 1350; rpm
